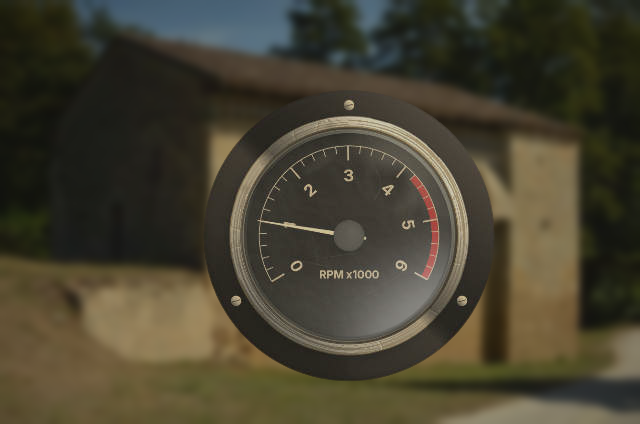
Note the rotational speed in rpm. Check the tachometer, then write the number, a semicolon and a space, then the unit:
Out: 1000; rpm
